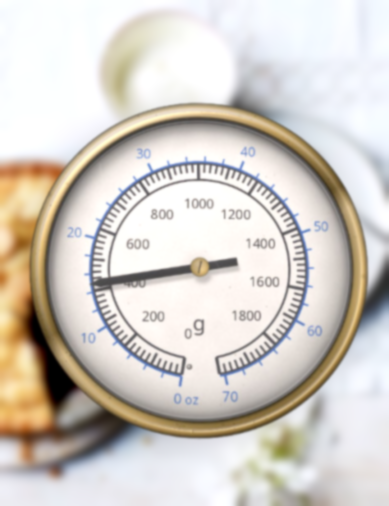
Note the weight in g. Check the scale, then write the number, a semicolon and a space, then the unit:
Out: 420; g
